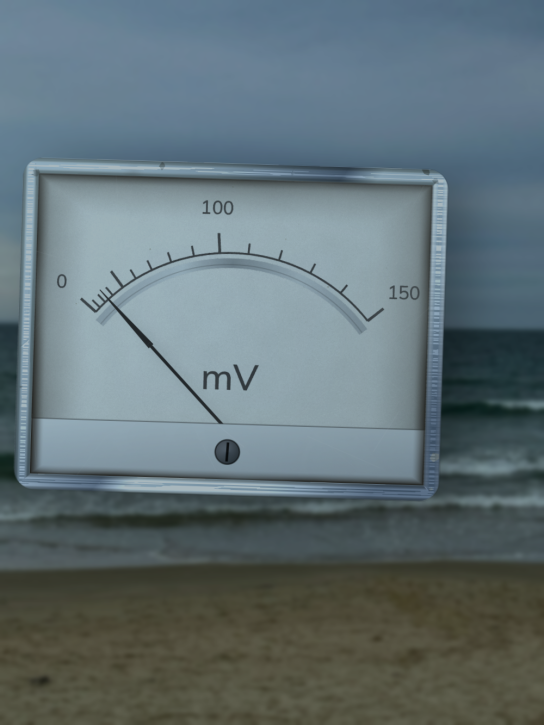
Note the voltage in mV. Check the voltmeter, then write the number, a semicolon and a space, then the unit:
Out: 35; mV
